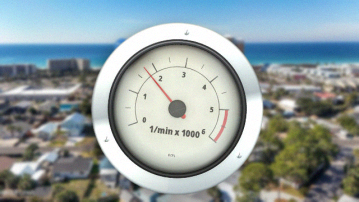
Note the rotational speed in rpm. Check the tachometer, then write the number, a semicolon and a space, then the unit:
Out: 1750; rpm
